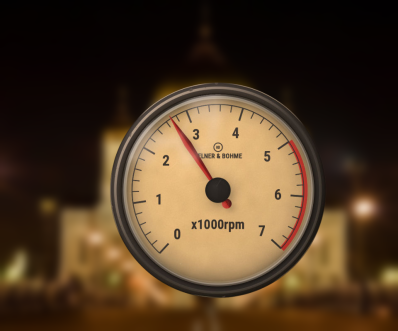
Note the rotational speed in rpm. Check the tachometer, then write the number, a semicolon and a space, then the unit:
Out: 2700; rpm
